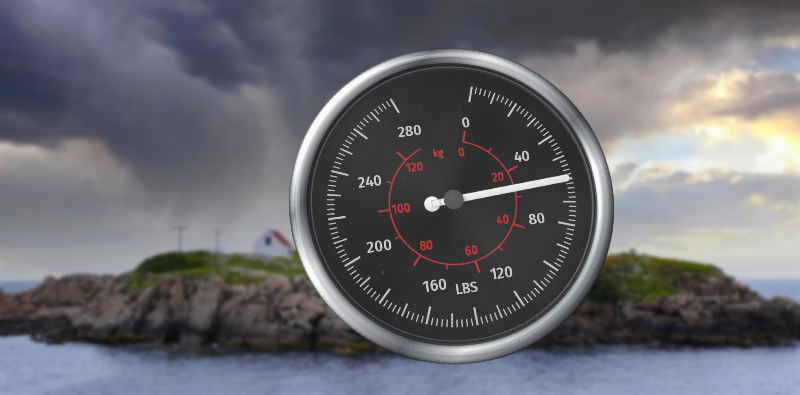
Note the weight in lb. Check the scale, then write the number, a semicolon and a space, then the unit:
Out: 60; lb
